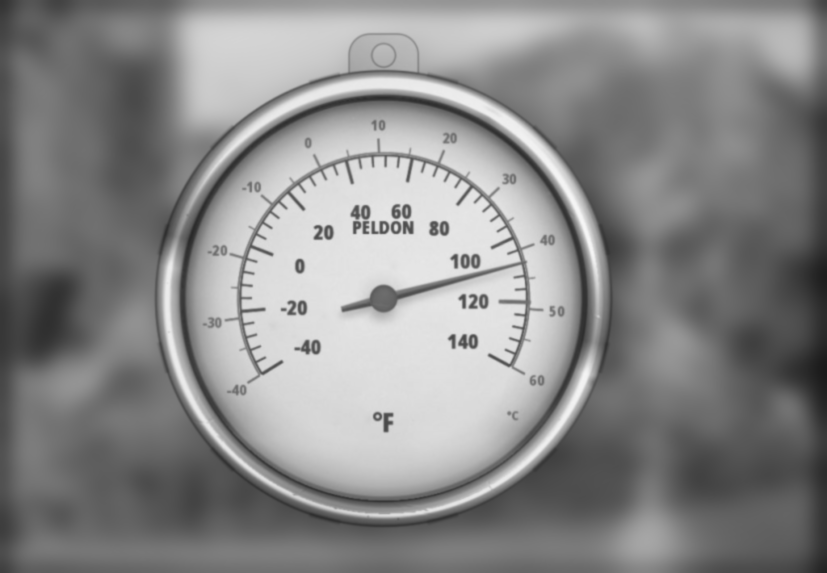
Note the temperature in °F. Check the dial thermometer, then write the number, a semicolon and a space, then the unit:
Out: 108; °F
